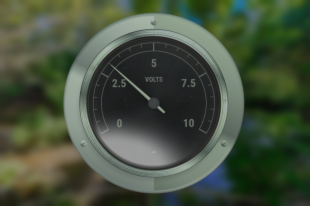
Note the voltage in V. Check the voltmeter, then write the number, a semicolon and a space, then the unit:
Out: 3; V
